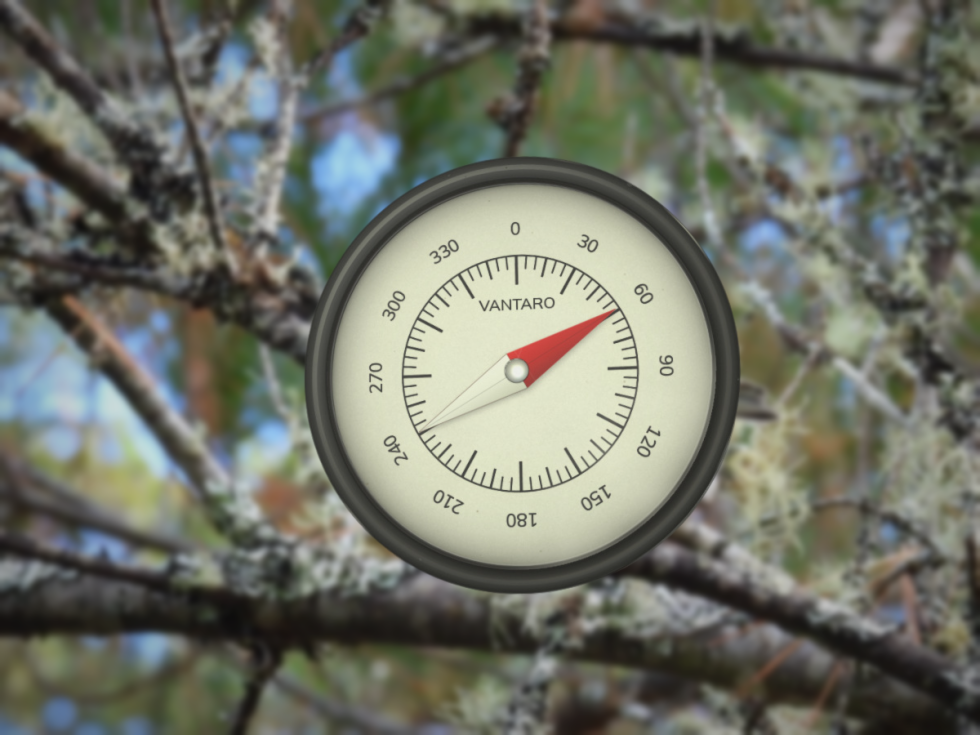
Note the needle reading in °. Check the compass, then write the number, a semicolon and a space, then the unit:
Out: 60; °
